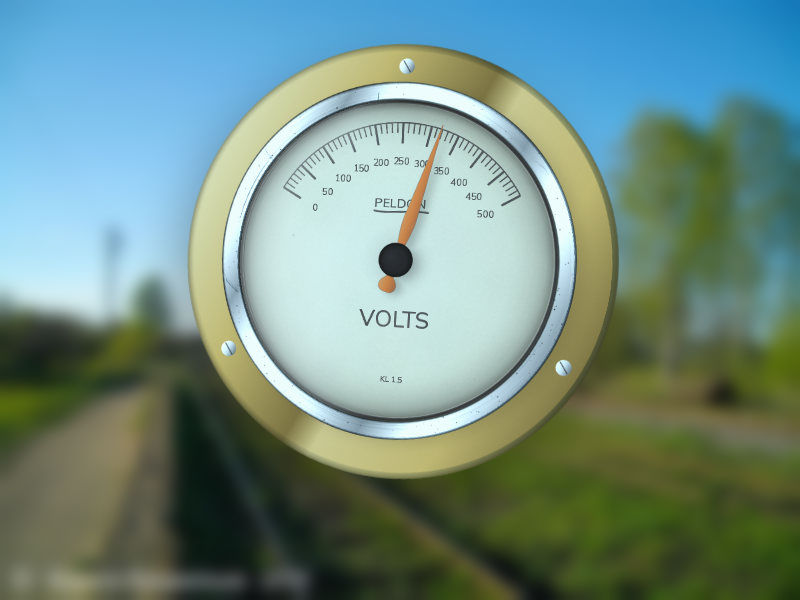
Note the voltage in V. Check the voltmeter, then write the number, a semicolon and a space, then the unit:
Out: 320; V
